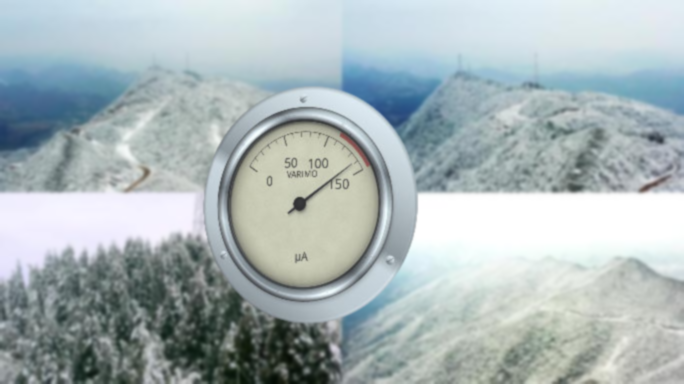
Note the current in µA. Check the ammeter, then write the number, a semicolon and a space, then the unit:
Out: 140; µA
